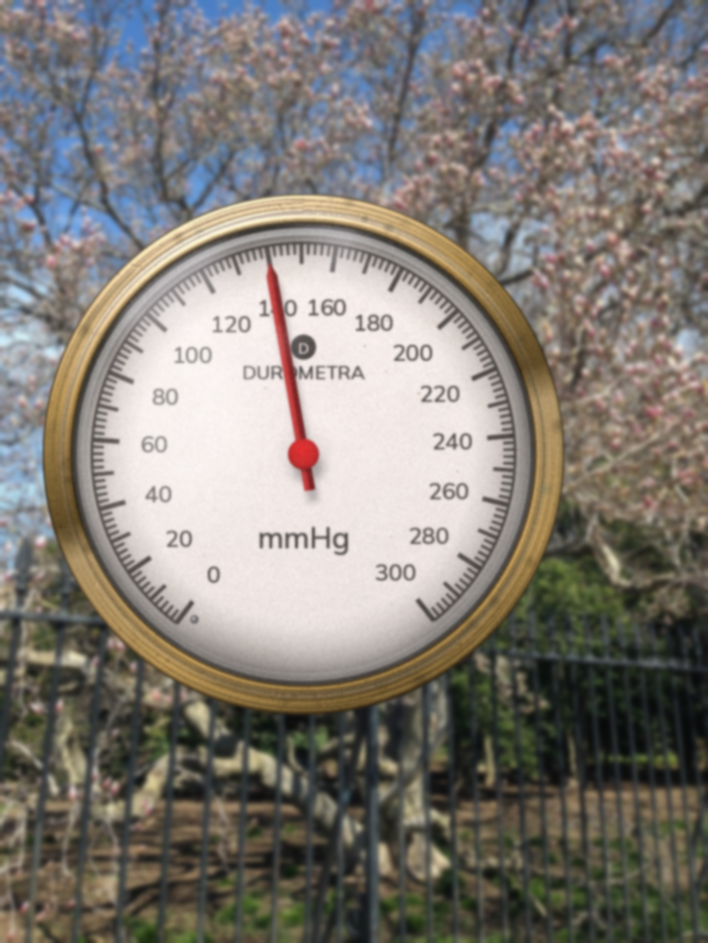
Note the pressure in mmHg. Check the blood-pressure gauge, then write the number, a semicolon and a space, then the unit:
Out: 140; mmHg
